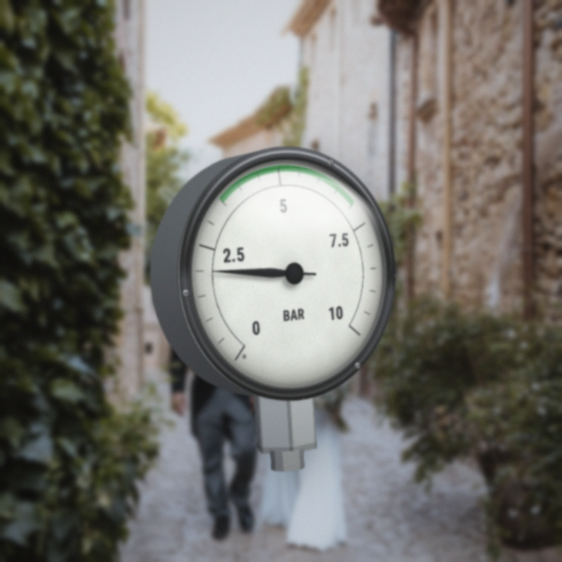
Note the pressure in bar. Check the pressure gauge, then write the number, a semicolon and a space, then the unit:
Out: 2; bar
